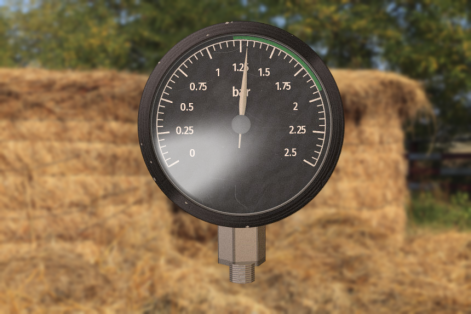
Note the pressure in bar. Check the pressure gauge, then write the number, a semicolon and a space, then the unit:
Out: 1.3; bar
